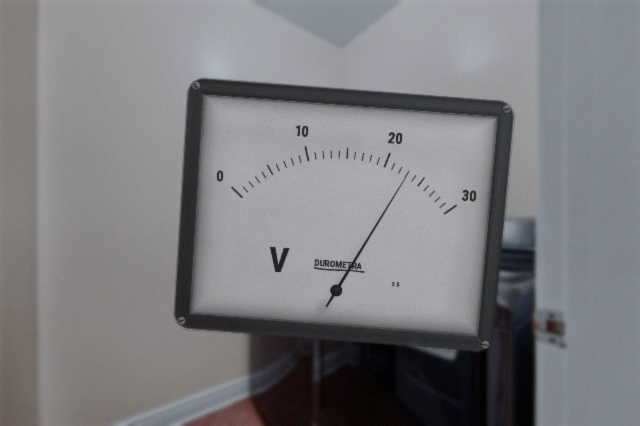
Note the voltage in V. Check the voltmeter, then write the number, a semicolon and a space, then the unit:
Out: 23; V
